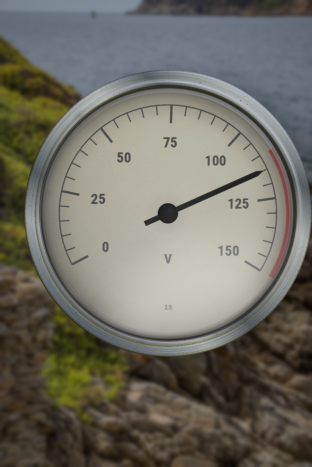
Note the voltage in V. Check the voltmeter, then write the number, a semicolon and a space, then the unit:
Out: 115; V
